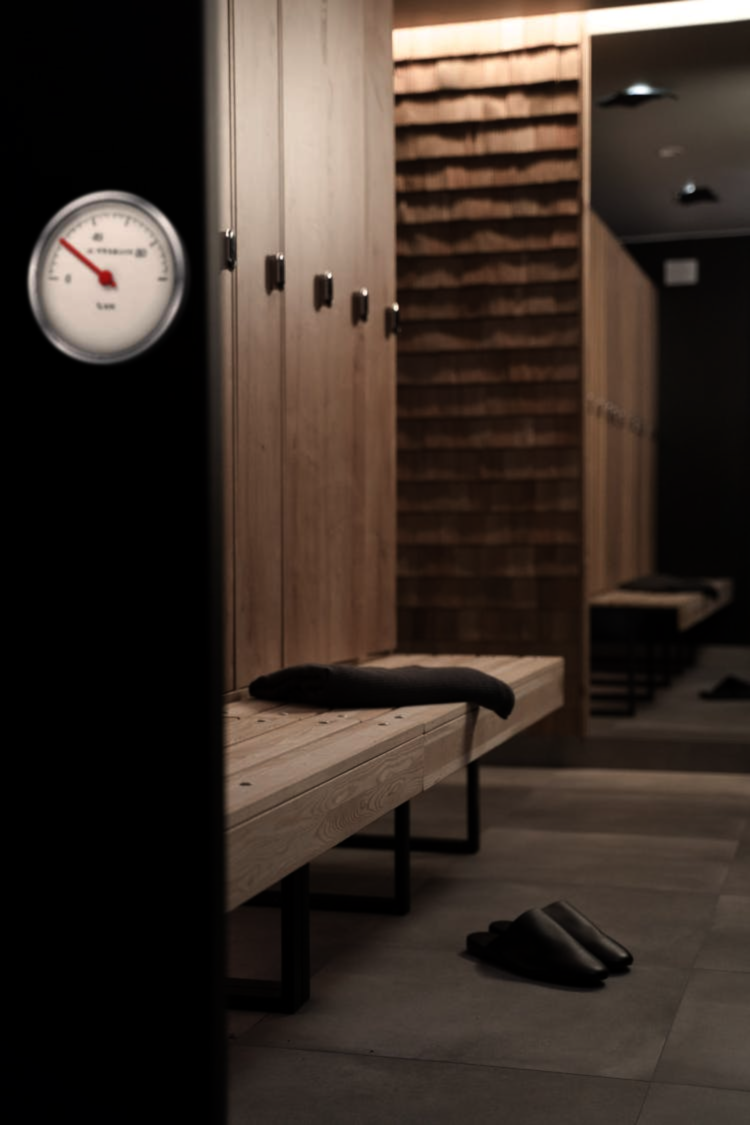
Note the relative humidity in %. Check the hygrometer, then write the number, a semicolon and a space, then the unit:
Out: 20; %
